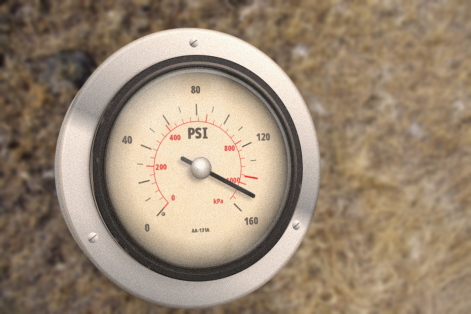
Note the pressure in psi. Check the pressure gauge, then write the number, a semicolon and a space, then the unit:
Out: 150; psi
